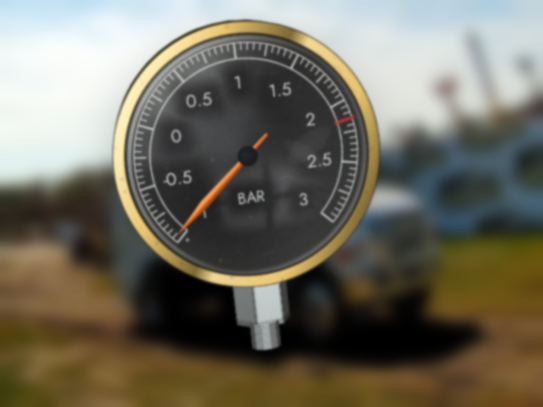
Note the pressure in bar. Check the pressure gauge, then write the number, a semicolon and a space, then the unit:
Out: -0.95; bar
